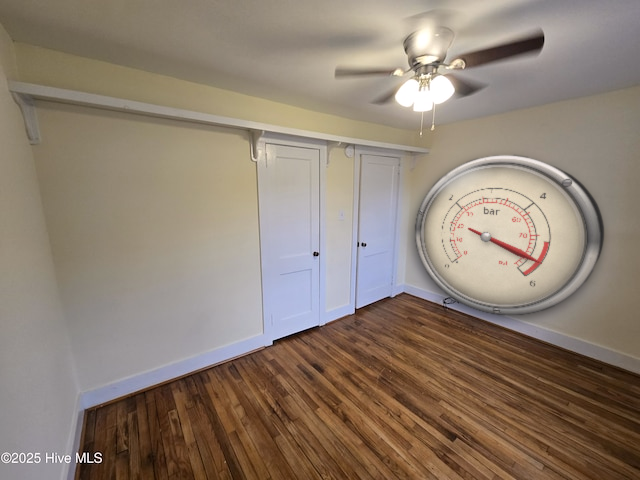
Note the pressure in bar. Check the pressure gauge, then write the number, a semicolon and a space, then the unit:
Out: 5.5; bar
